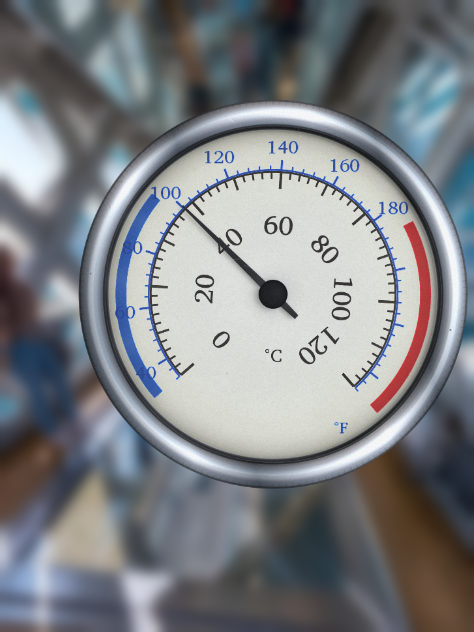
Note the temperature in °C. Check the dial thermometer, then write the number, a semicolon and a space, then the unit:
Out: 38; °C
